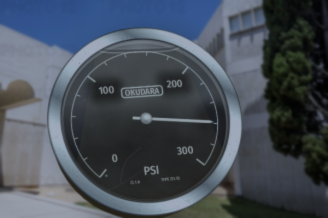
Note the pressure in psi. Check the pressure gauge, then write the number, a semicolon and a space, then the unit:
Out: 260; psi
